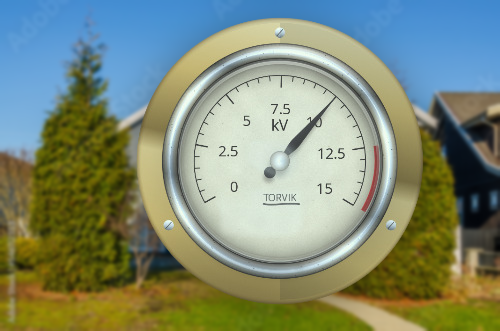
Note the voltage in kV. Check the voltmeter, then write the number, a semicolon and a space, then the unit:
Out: 10; kV
